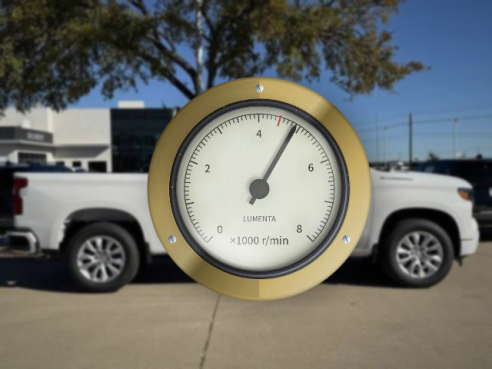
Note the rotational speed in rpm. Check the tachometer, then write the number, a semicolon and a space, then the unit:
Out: 4900; rpm
